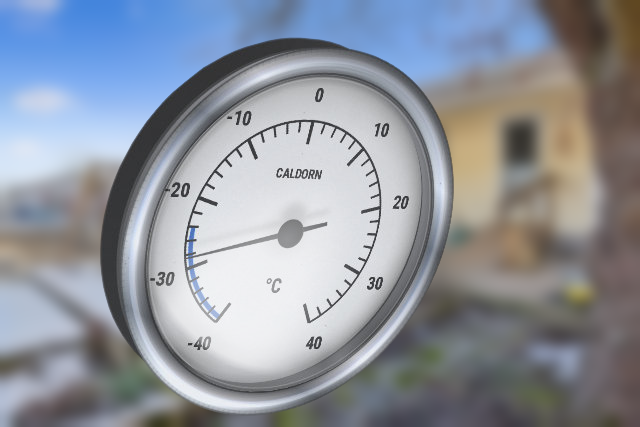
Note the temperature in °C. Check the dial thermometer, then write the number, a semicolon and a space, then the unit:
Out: -28; °C
